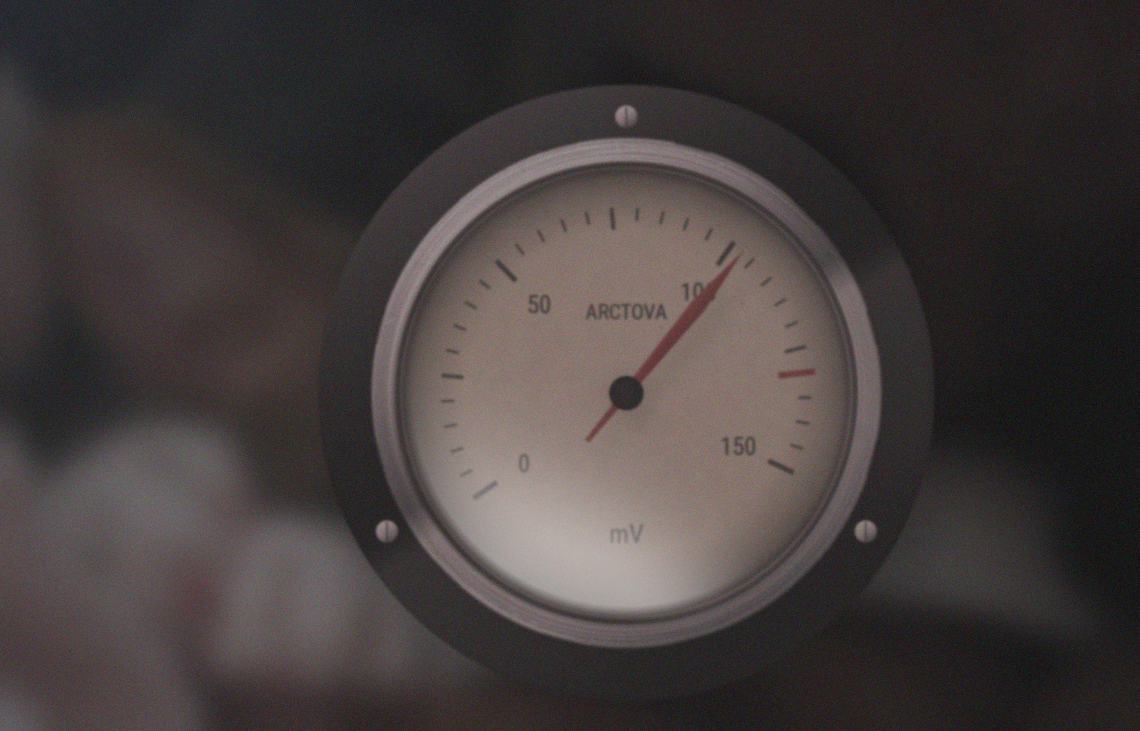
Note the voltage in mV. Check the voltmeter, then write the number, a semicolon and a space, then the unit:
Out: 102.5; mV
